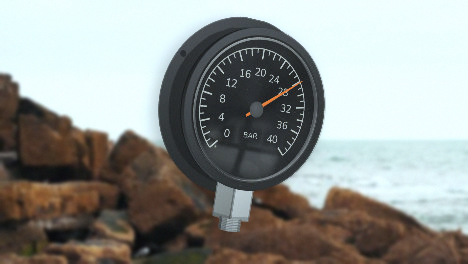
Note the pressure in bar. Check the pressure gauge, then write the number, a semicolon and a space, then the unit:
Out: 28; bar
